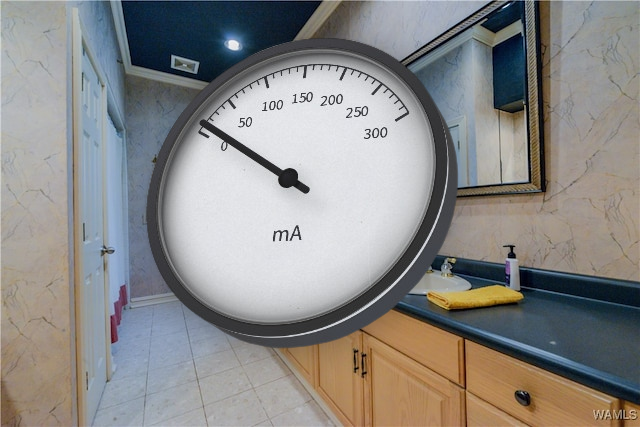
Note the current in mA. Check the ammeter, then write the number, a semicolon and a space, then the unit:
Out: 10; mA
